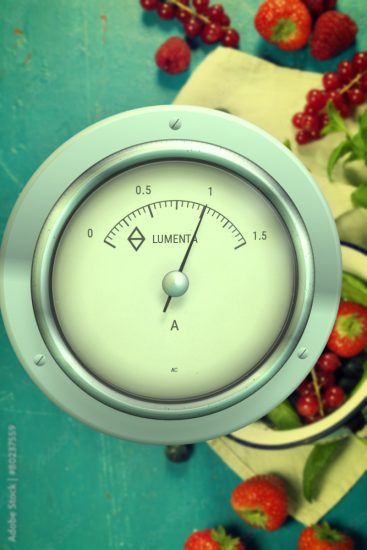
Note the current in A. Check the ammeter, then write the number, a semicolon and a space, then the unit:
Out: 1; A
